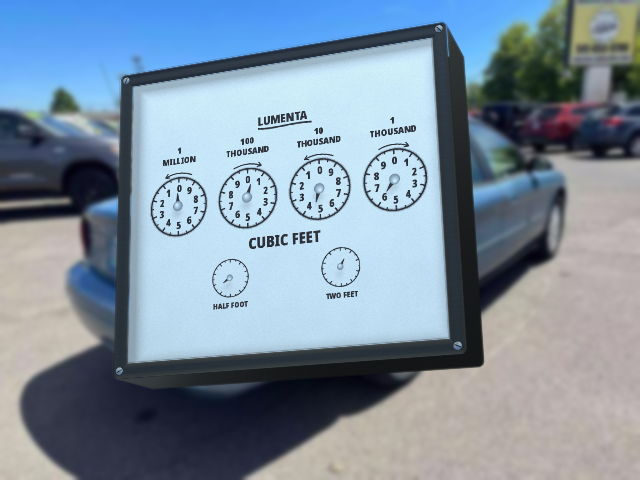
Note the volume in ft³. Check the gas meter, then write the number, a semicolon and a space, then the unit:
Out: 4600; ft³
